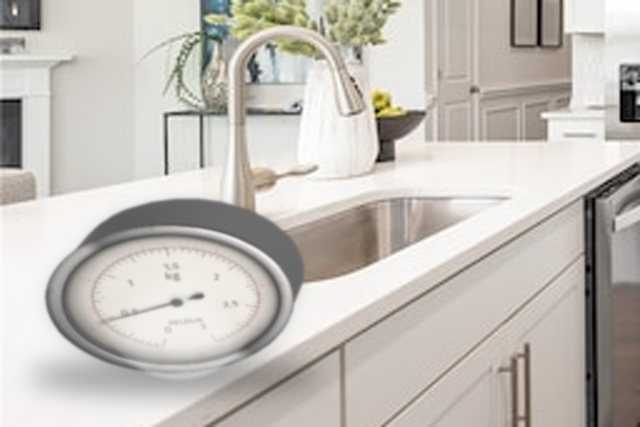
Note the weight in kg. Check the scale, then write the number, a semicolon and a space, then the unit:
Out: 0.5; kg
